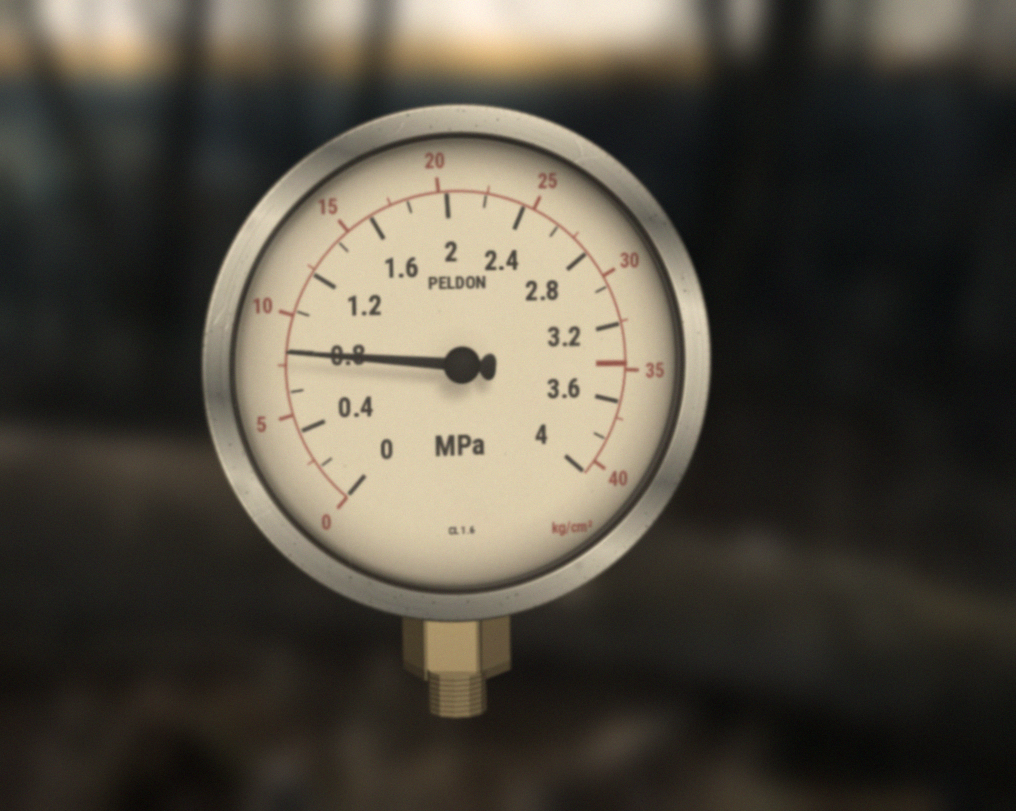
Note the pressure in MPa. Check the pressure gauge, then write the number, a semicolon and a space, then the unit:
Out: 0.8; MPa
